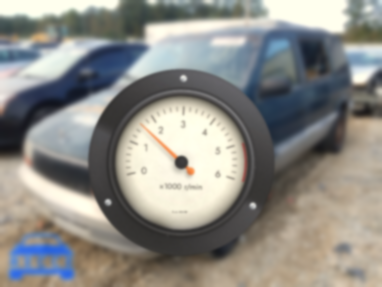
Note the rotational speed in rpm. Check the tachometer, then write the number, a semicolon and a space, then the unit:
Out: 1600; rpm
